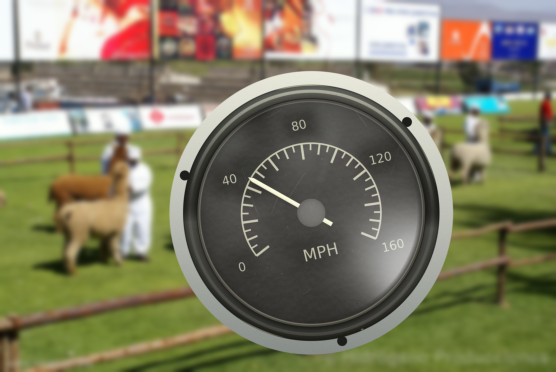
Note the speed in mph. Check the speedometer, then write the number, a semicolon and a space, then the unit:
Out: 45; mph
